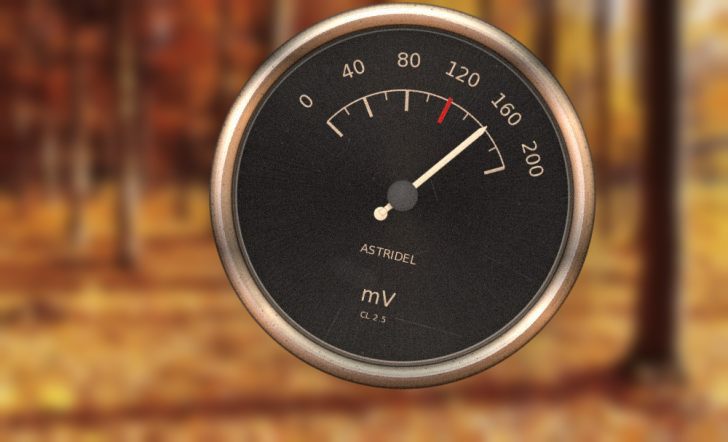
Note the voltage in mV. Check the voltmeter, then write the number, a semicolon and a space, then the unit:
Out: 160; mV
